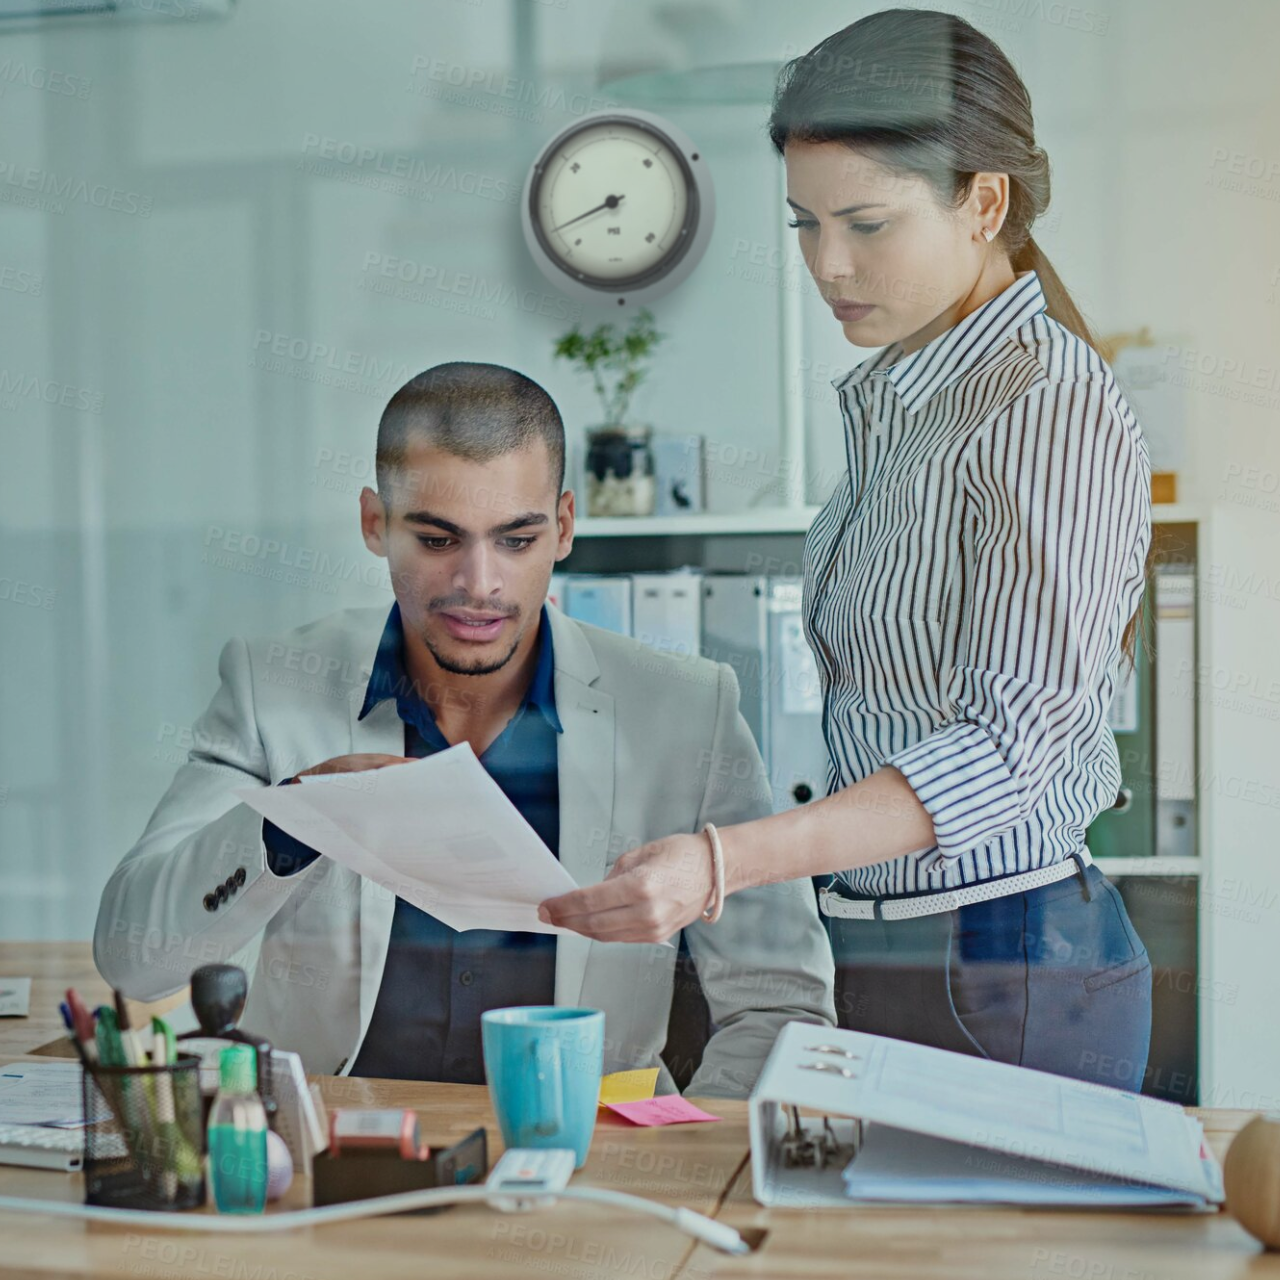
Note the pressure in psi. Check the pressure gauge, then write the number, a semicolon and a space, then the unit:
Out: 5; psi
